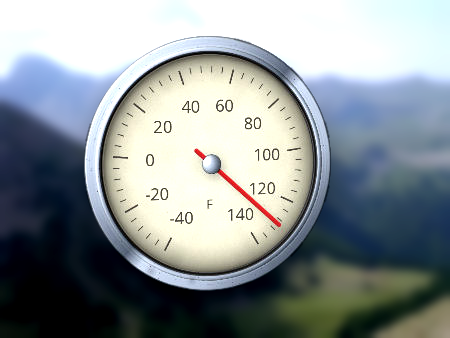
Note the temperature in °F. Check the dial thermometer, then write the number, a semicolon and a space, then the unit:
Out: 130; °F
